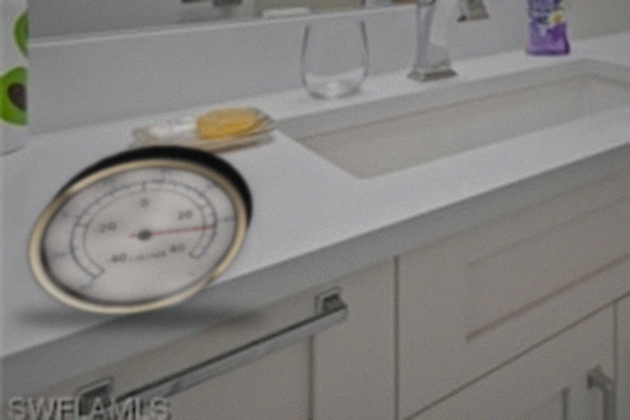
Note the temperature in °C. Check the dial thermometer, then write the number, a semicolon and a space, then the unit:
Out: 28; °C
